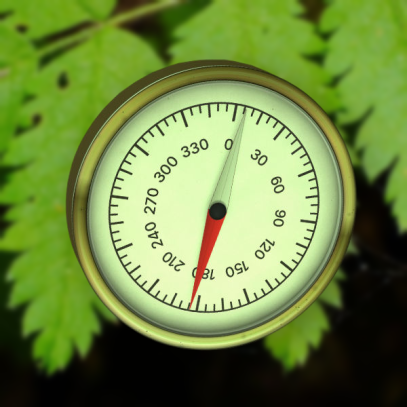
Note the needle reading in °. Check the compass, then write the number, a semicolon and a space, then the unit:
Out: 185; °
